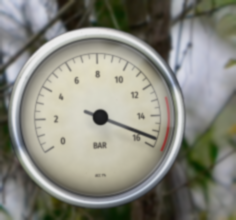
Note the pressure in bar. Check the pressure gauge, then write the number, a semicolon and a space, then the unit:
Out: 15.5; bar
